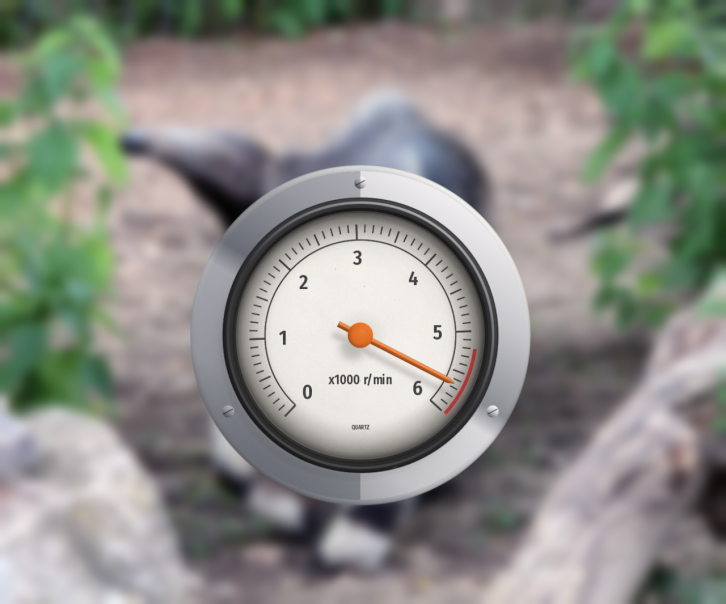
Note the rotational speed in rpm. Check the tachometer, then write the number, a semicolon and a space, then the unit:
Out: 5650; rpm
